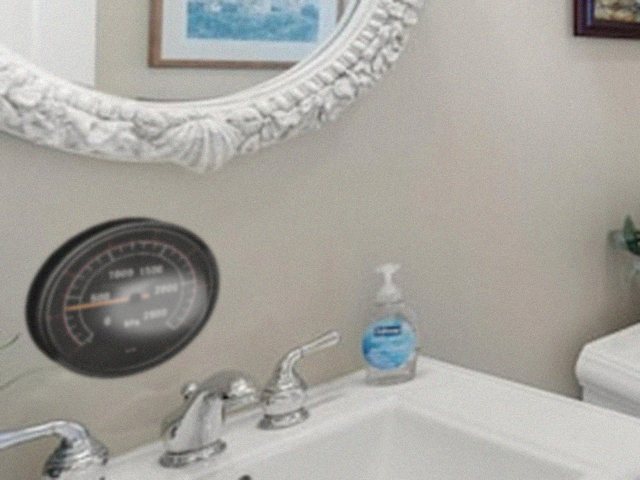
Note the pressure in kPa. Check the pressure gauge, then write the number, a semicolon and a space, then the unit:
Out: 400; kPa
